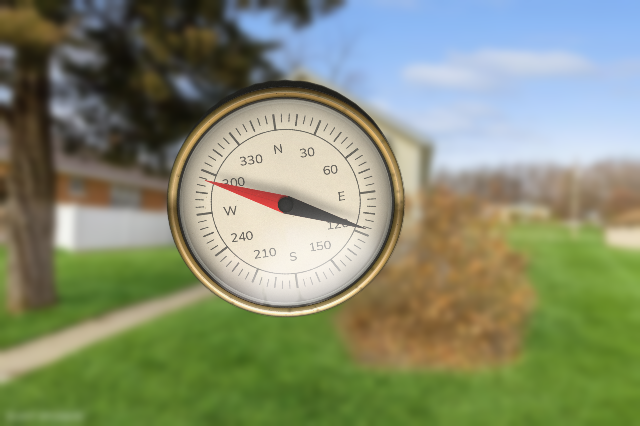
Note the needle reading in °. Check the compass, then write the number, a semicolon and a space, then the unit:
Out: 295; °
